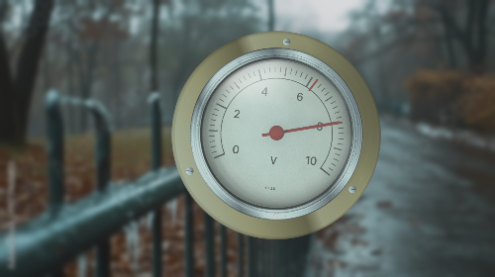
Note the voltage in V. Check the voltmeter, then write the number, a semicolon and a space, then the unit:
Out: 8; V
